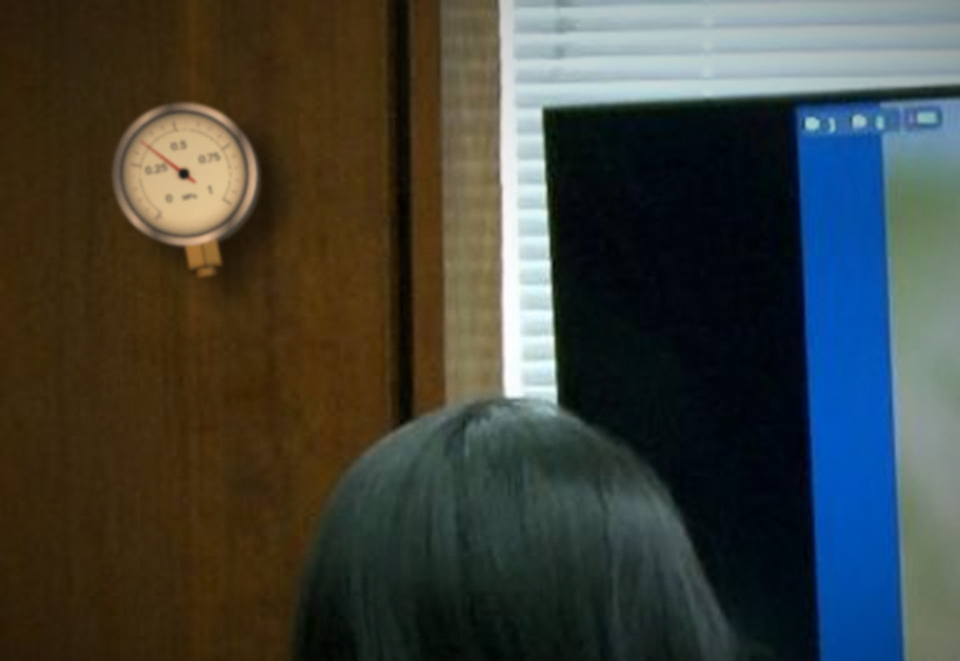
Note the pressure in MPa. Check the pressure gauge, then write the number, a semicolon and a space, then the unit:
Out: 0.35; MPa
